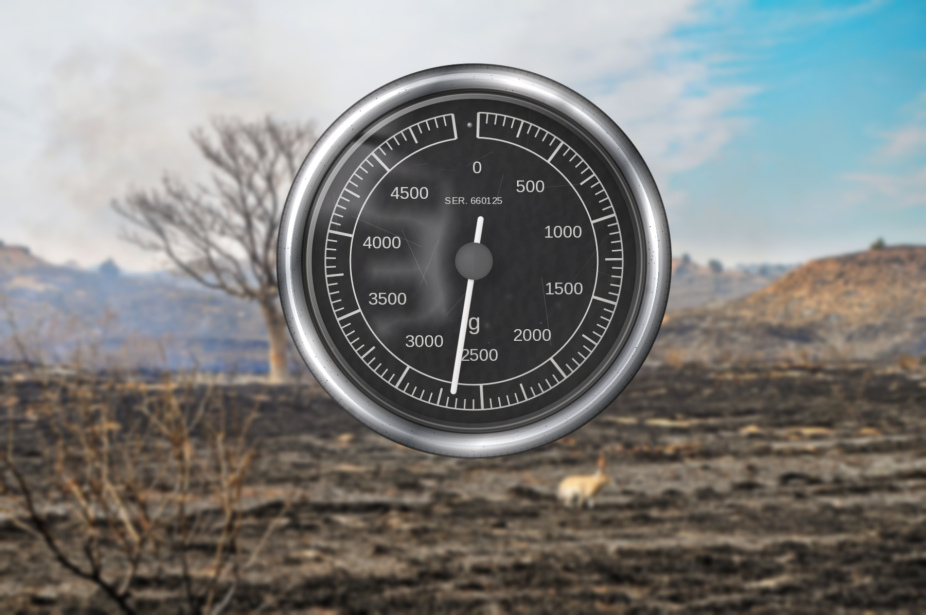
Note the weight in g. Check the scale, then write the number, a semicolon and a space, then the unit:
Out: 2675; g
